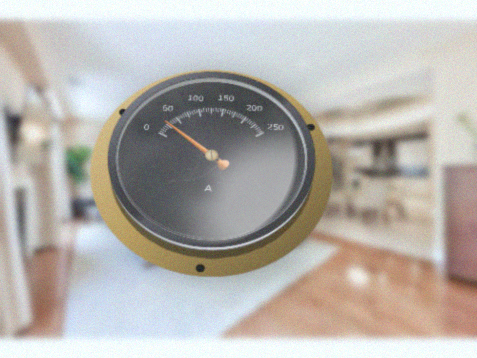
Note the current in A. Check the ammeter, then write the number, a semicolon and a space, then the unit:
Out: 25; A
